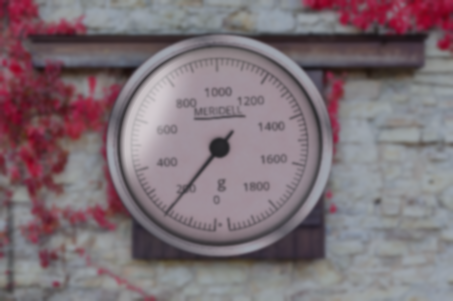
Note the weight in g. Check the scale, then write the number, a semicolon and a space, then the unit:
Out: 200; g
